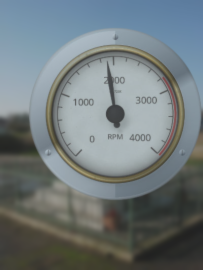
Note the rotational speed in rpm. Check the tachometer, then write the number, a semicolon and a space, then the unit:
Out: 1900; rpm
